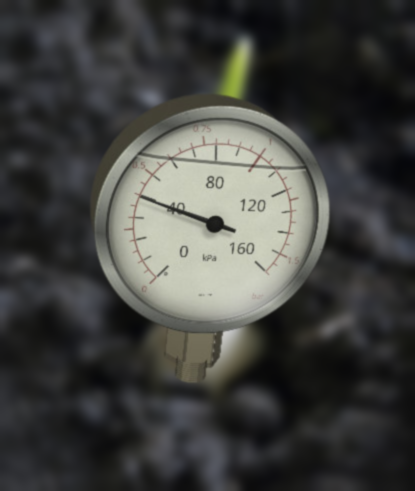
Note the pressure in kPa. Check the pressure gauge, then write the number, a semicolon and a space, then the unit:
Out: 40; kPa
